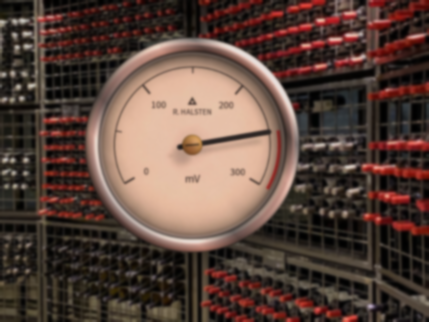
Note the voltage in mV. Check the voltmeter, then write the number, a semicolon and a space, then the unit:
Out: 250; mV
